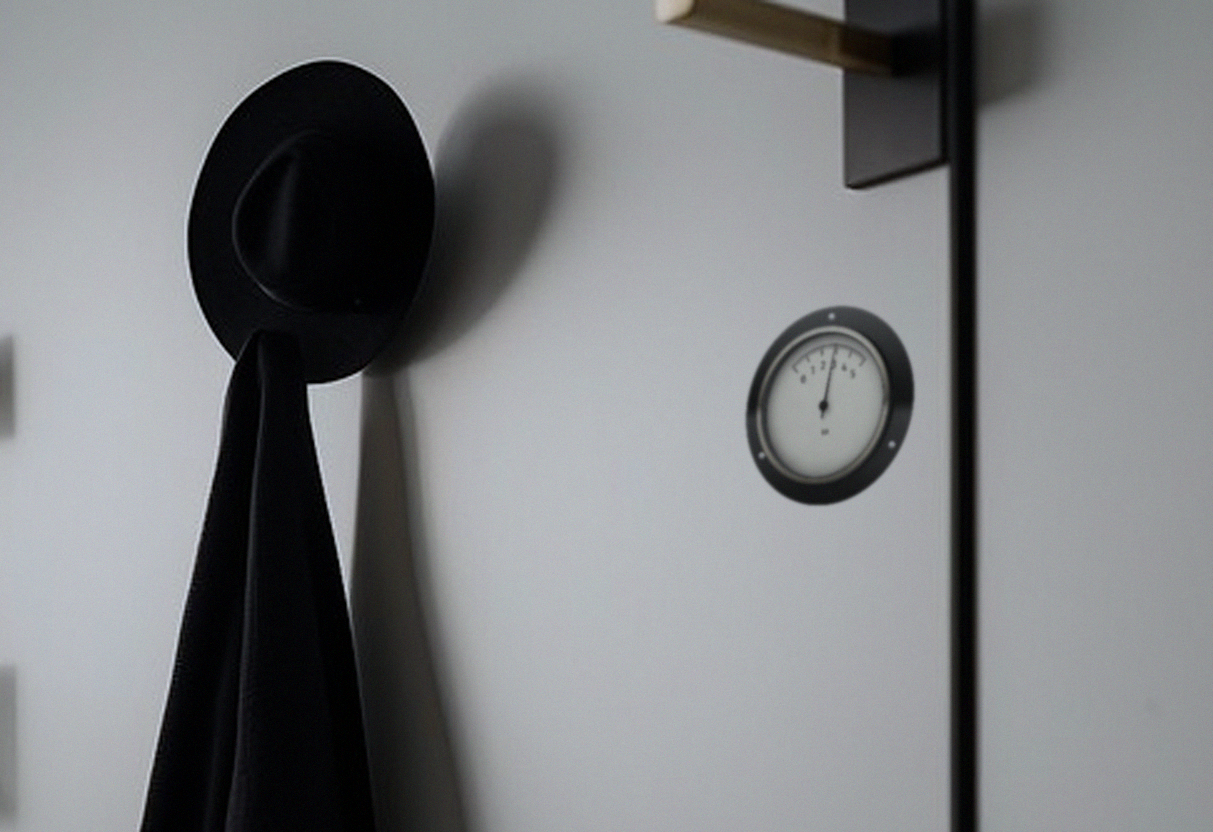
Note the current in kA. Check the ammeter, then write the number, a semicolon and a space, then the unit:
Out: 3; kA
